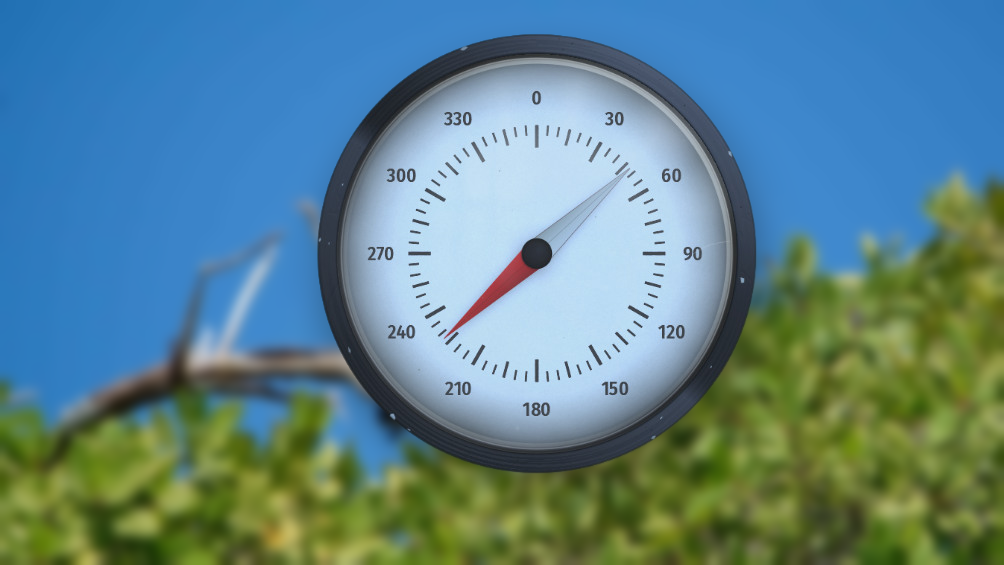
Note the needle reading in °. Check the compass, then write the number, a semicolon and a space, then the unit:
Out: 227.5; °
